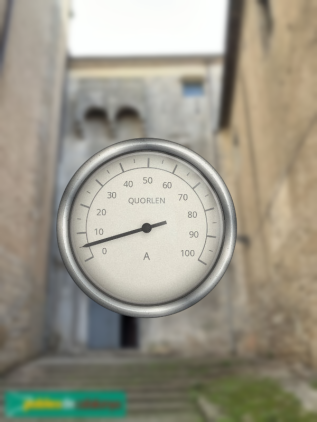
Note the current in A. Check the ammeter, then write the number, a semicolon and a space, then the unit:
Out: 5; A
